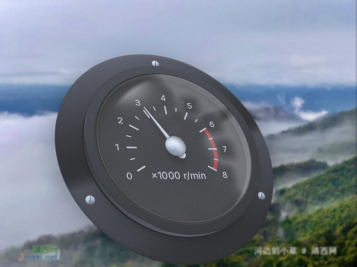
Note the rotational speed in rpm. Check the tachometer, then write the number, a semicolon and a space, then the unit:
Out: 3000; rpm
